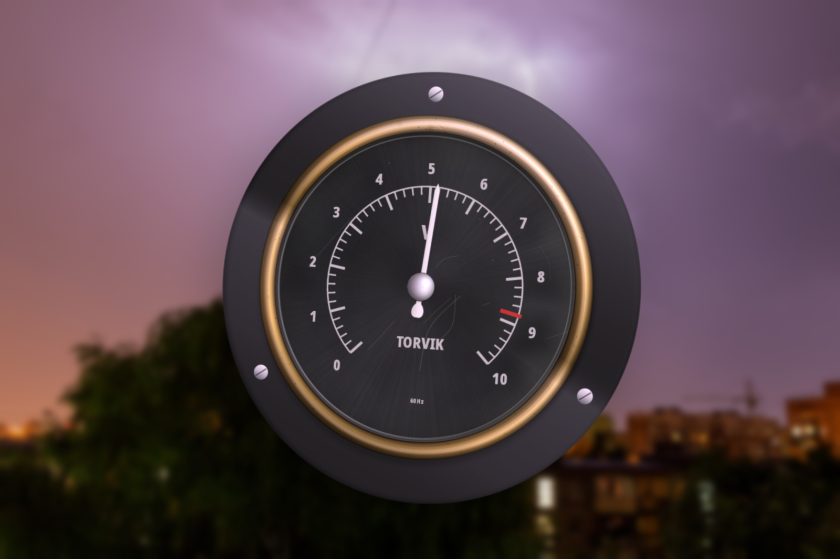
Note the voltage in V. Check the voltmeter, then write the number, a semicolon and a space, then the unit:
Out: 5.2; V
